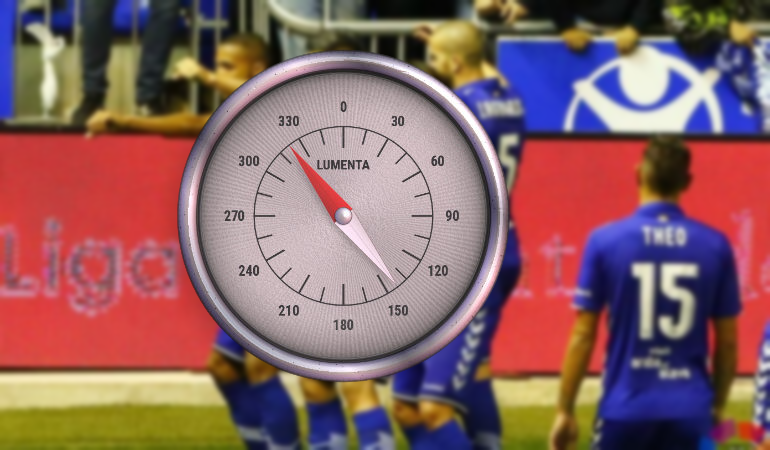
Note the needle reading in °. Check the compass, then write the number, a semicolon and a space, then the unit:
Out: 322.5; °
